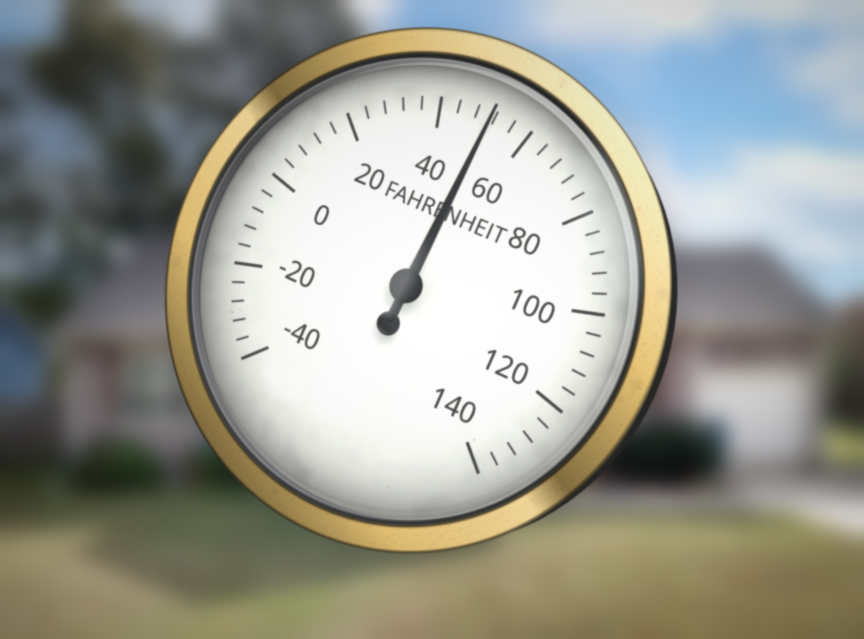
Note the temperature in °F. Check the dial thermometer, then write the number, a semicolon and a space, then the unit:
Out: 52; °F
